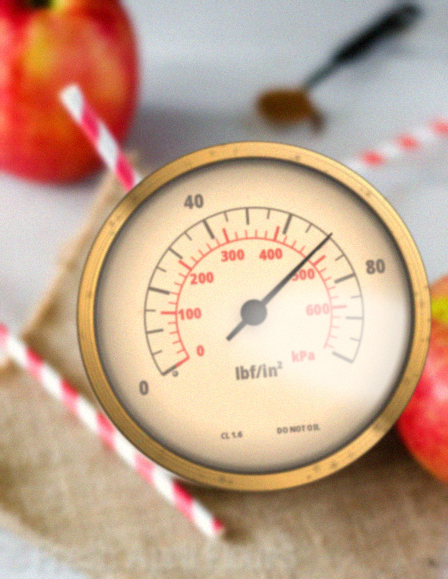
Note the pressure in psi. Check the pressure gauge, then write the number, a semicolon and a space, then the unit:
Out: 70; psi
